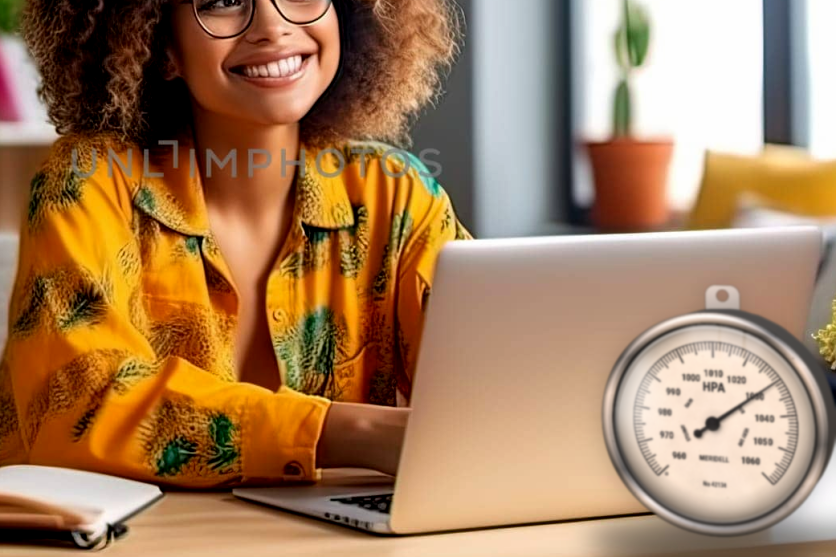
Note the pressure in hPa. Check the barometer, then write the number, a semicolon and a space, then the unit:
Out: 1030; hPa
